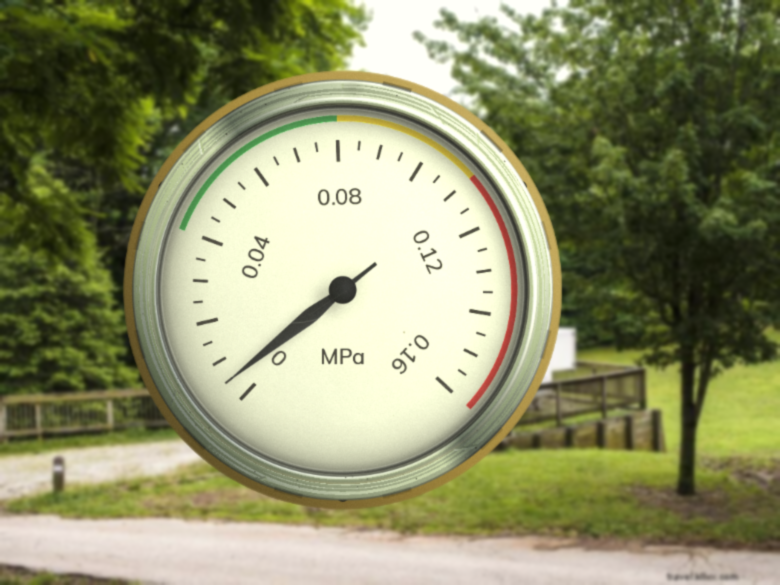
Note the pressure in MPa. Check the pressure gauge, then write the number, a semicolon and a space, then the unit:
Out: 0.005; MPa
